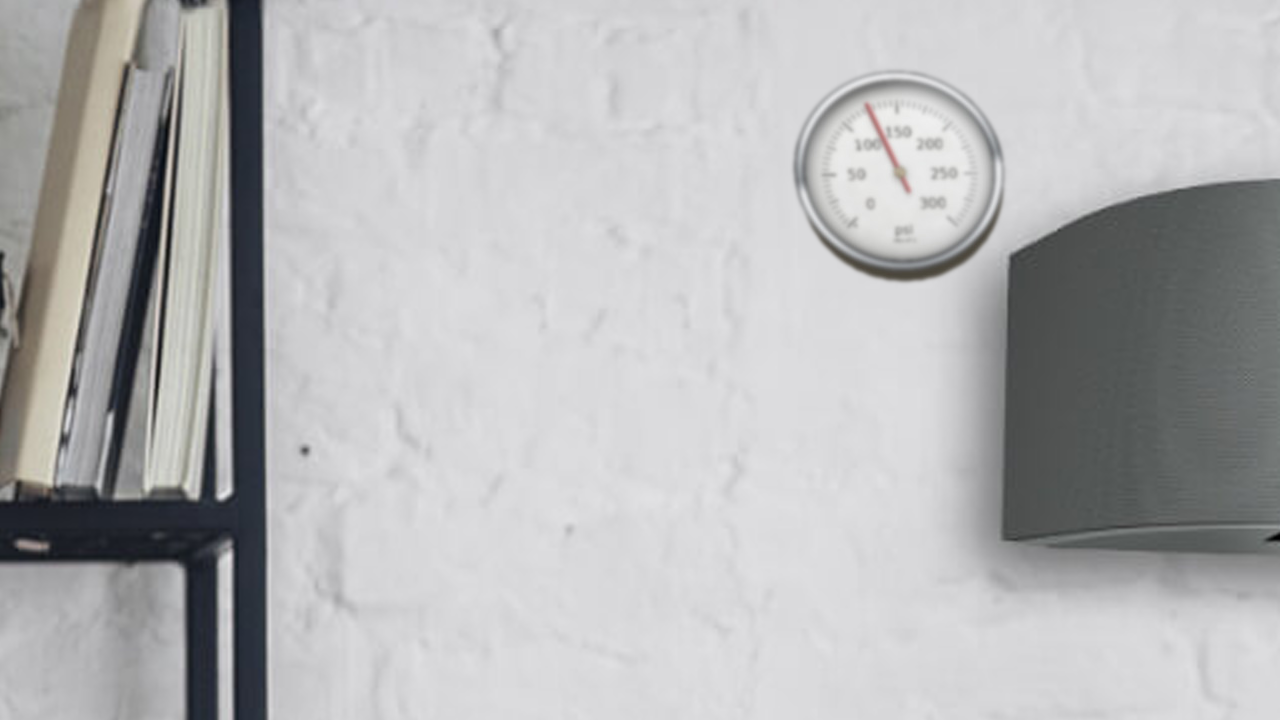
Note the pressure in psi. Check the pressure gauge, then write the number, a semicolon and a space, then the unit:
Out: 125; psi
